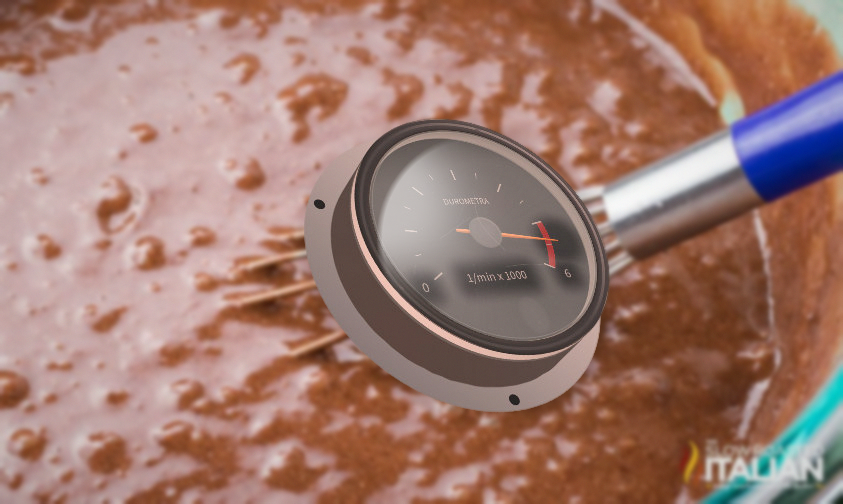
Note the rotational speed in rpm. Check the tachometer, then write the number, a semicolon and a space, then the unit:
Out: 5500; rpm
